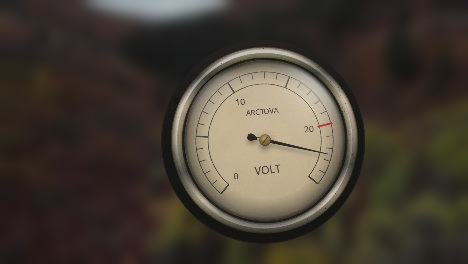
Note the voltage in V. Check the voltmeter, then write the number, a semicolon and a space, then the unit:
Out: 22.5; V
